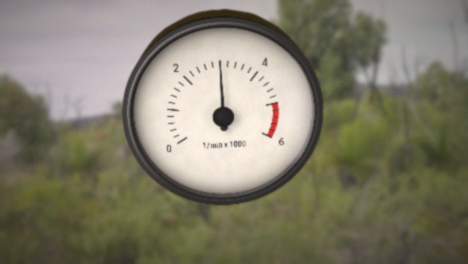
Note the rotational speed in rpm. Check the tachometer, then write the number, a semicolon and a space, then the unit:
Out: 3000; rpm
